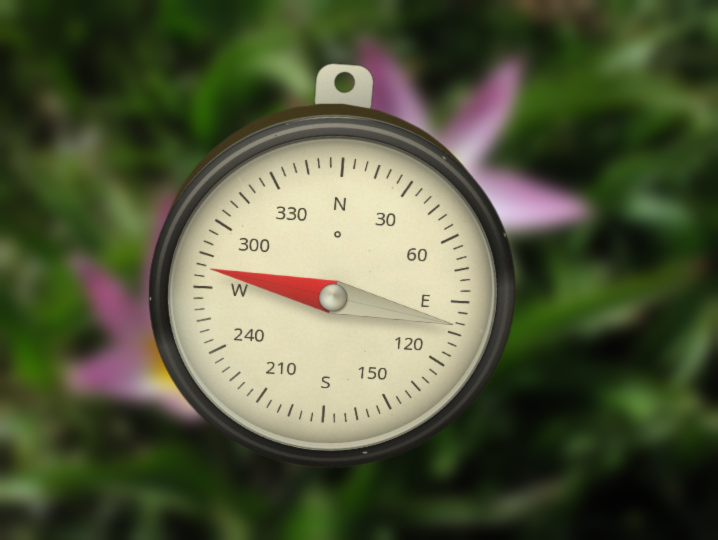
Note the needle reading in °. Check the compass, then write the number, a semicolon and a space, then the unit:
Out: 280; °
